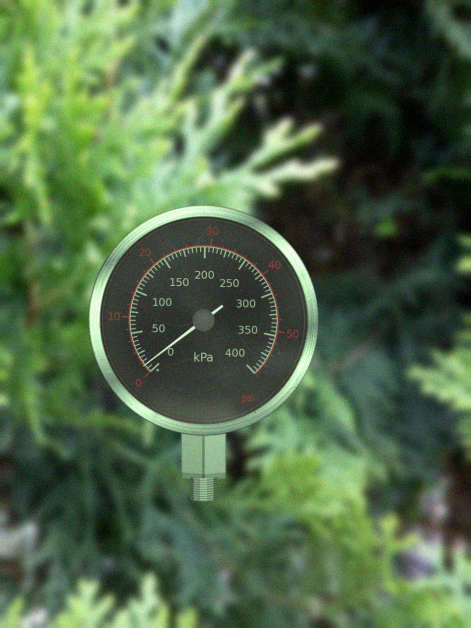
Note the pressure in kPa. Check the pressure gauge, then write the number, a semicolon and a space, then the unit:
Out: 10; kPa
